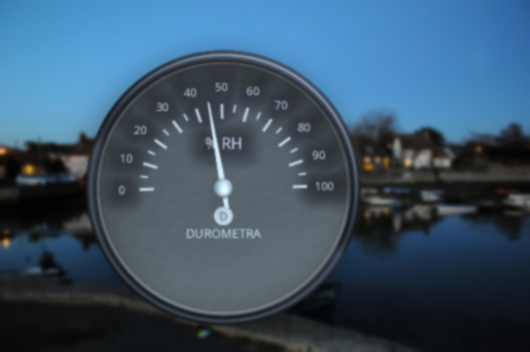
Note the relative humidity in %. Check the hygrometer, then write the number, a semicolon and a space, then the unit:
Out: 45; %
